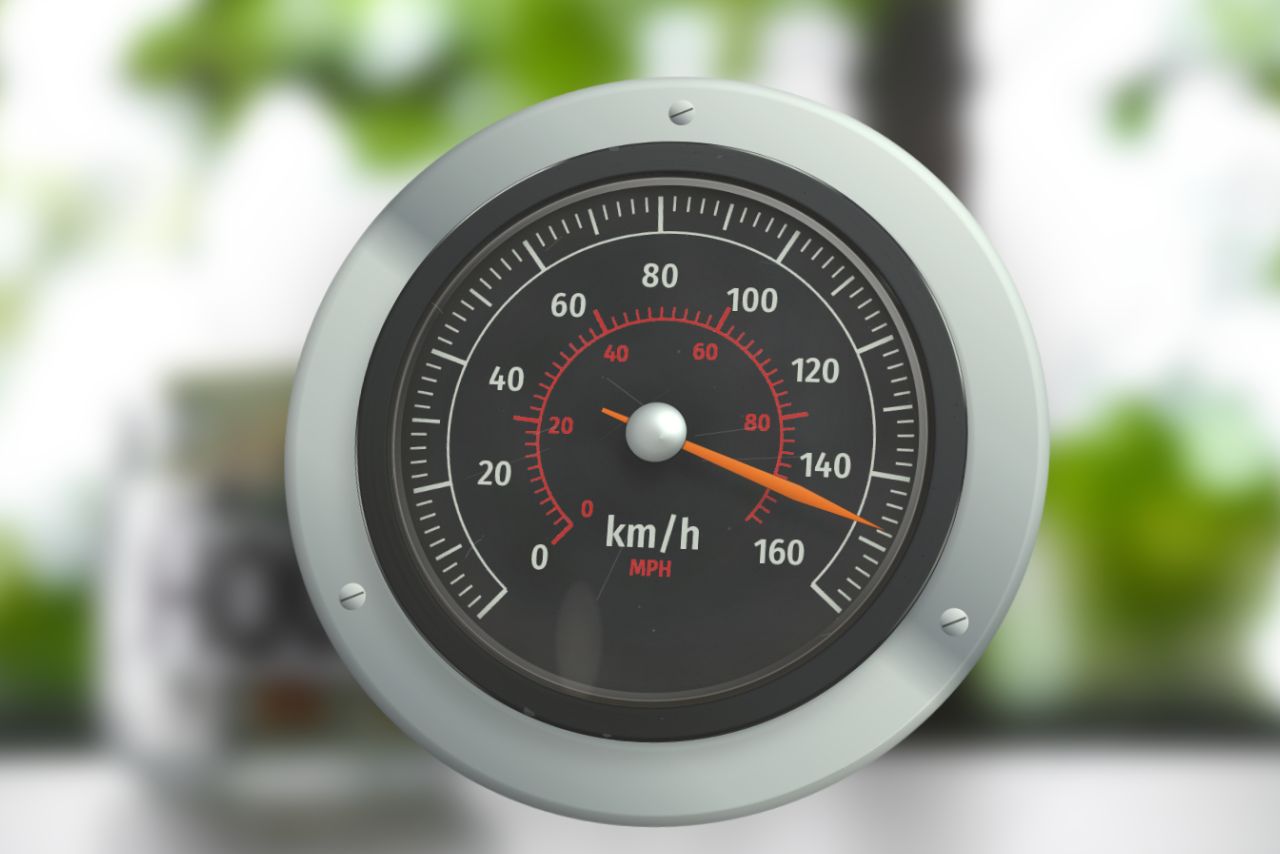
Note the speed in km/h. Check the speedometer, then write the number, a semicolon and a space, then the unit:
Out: 148; km/h
